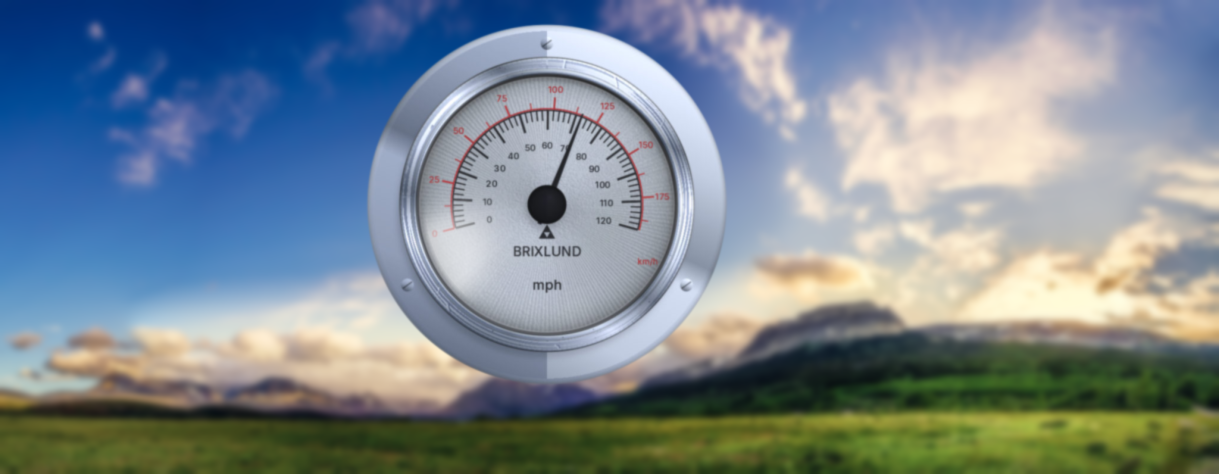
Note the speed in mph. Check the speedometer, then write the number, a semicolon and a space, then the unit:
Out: 72; mph
